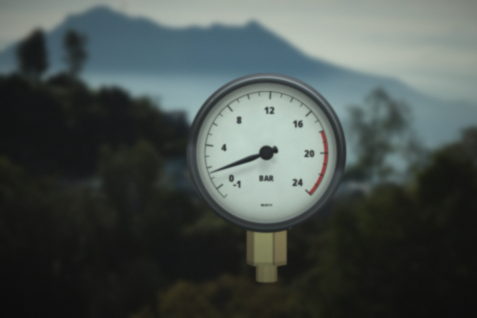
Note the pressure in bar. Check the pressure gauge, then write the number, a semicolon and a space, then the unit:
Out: 1.5; bar
